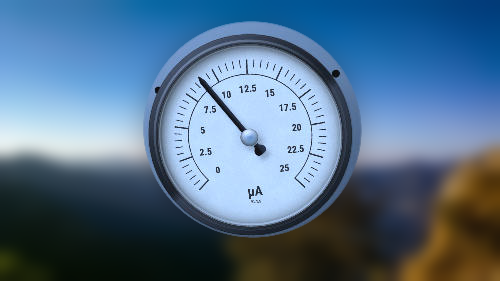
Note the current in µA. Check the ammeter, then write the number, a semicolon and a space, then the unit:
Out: 9; µA
